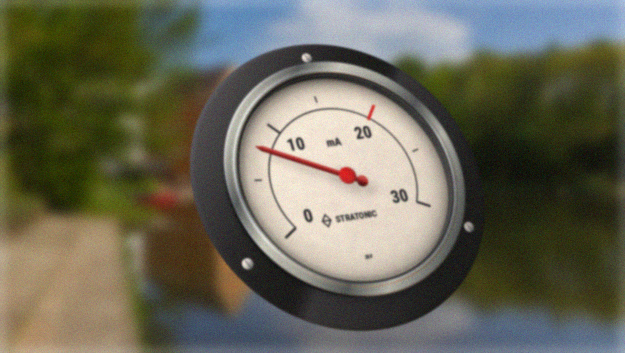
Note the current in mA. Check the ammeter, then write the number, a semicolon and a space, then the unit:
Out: 7.5; mA
